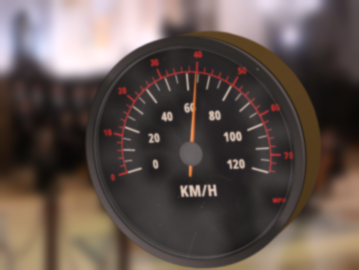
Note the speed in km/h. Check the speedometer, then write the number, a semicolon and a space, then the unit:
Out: 65; km/h
